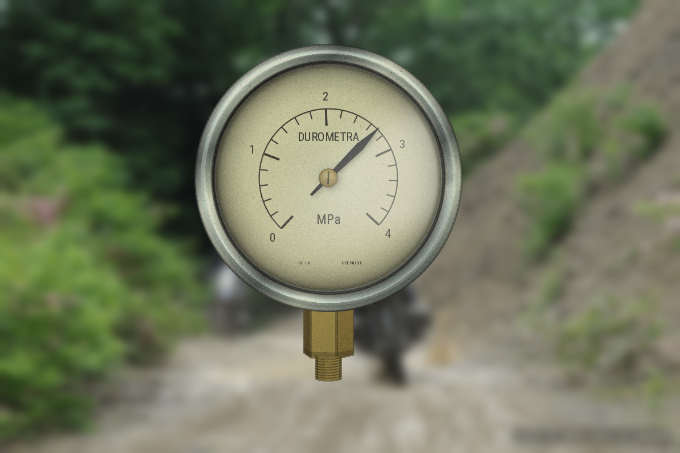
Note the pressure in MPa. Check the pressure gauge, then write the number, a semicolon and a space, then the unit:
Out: 2.7; MPa
